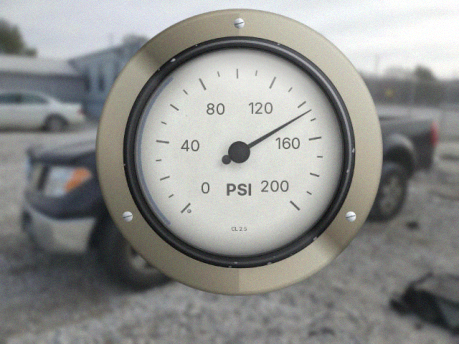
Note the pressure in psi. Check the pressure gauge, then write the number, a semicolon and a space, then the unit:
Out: 145; psi
